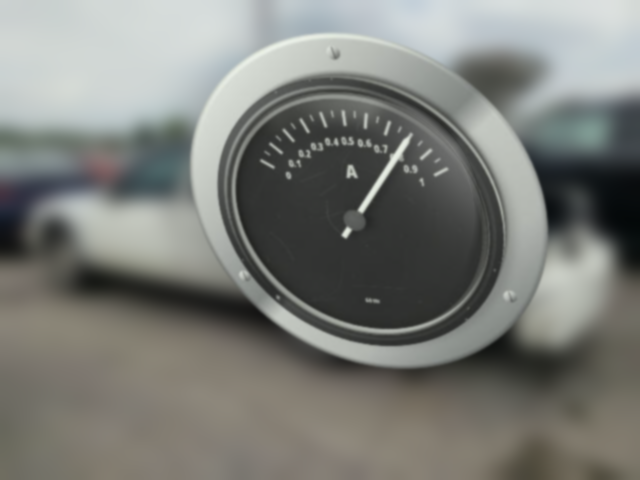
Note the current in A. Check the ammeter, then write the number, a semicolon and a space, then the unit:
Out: 0.8; A
